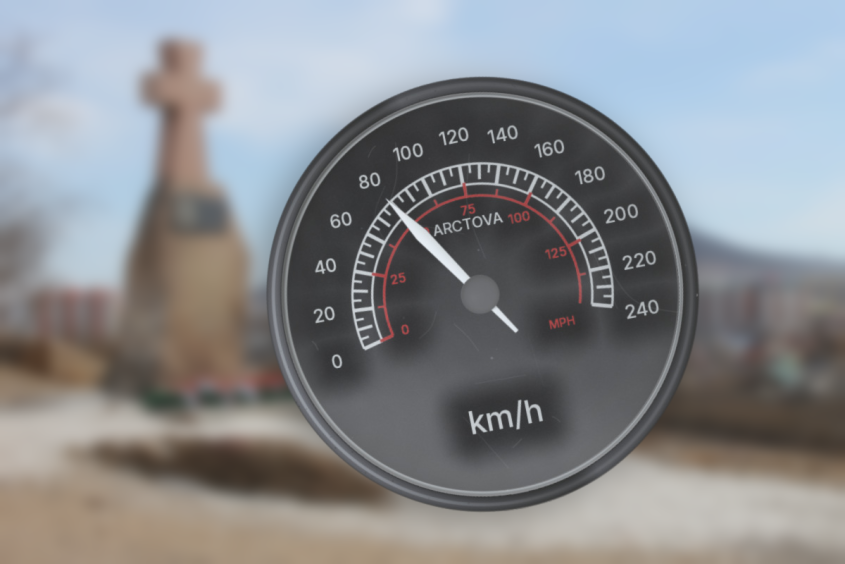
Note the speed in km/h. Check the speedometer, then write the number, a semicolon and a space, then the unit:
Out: 80; km/h
